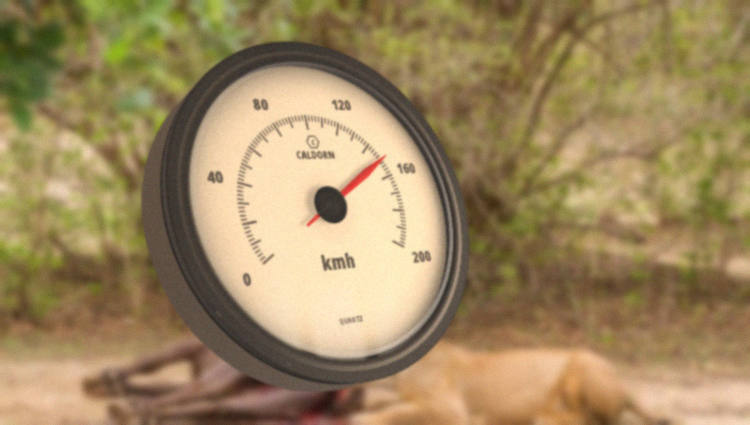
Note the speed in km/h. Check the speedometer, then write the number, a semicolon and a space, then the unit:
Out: 150; km/h
